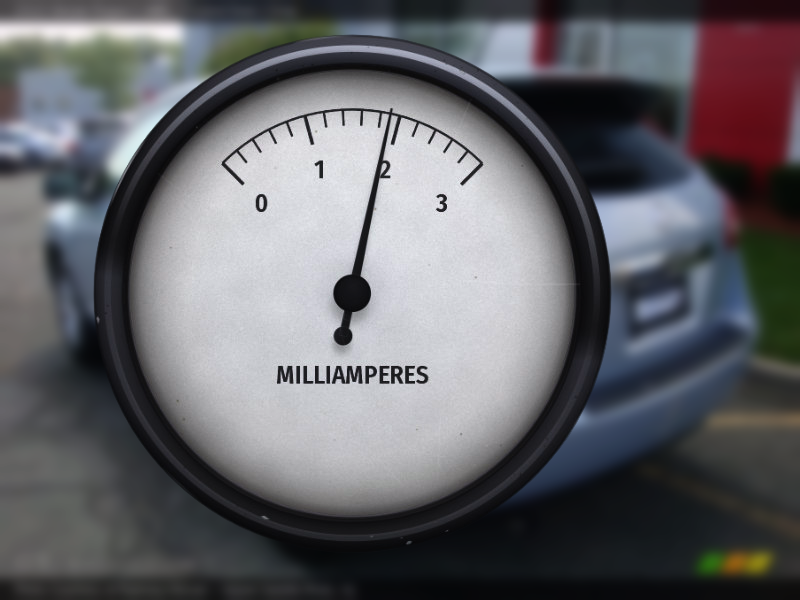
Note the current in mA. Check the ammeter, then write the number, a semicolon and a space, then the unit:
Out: 1.9; mA
